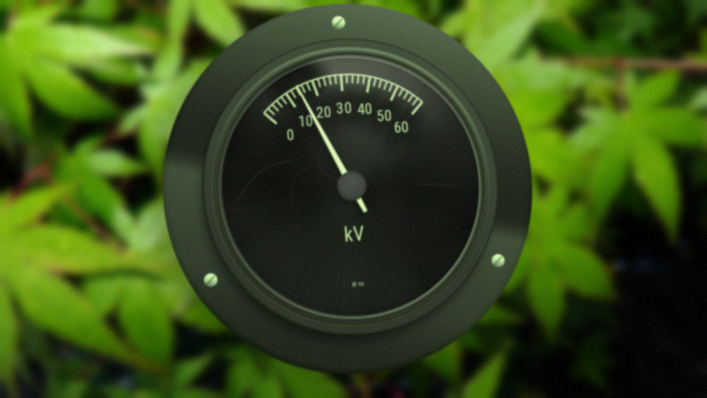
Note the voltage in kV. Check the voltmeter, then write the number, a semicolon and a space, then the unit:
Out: 14; kV
